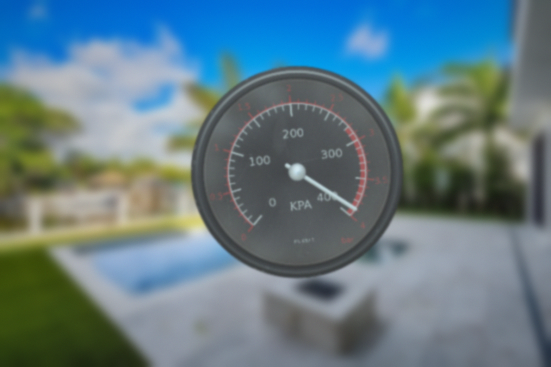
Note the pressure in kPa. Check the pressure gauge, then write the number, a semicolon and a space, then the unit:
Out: 390; kPa
